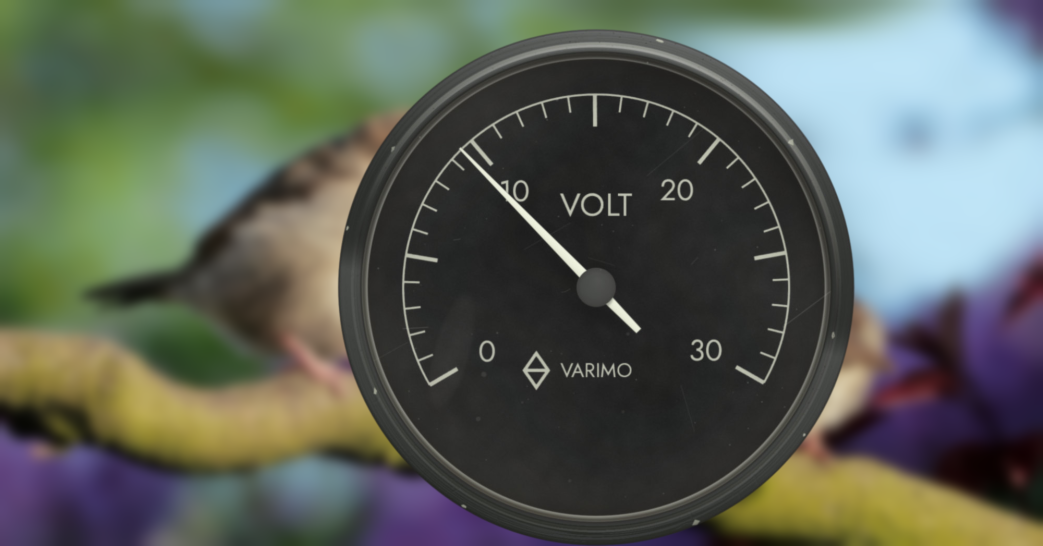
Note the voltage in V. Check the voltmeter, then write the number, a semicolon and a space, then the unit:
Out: 9.5; V
